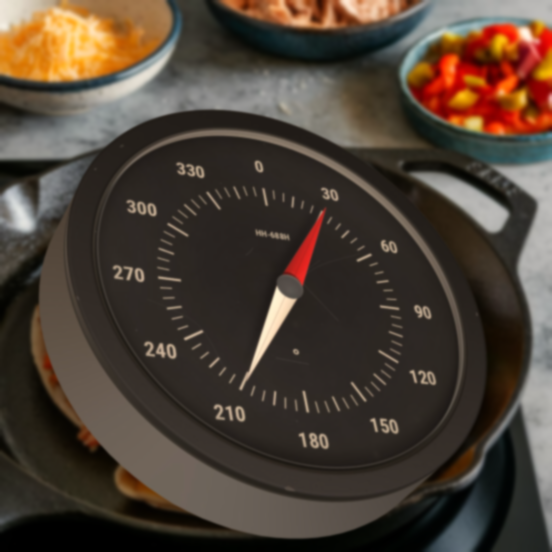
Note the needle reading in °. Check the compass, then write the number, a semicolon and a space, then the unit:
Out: 30; °
